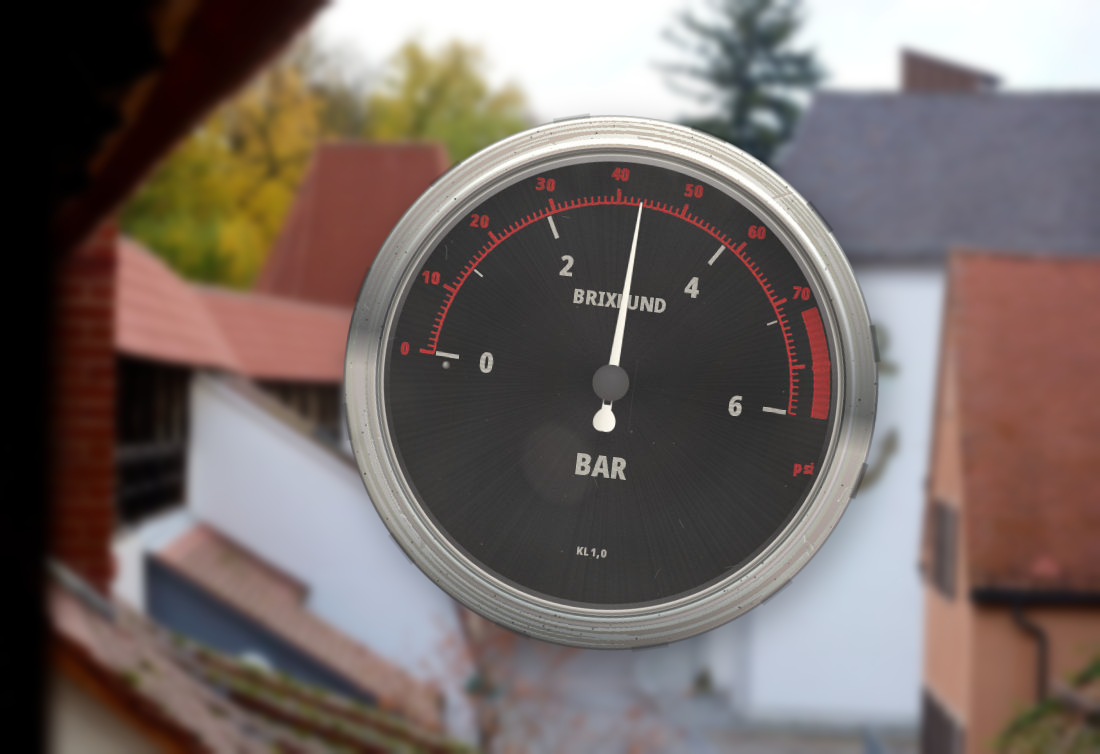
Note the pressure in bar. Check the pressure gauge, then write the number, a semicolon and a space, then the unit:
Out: 3; bar
